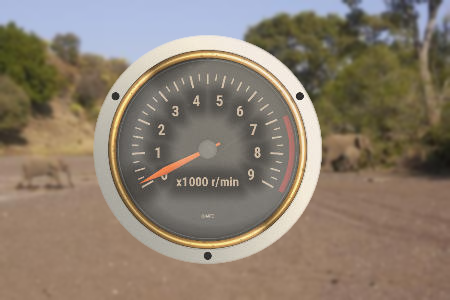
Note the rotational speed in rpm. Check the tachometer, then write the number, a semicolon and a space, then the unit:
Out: 125; rpm
